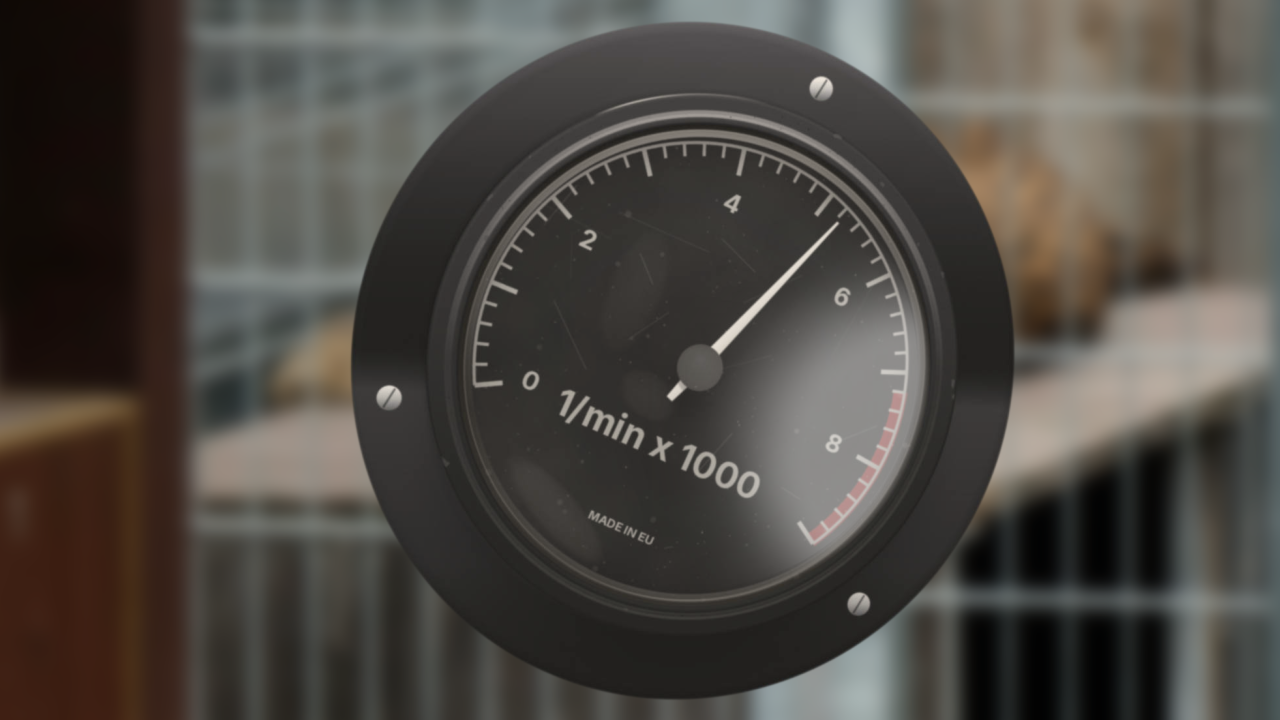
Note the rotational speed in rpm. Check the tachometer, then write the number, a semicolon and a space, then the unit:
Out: 5200; rpm
